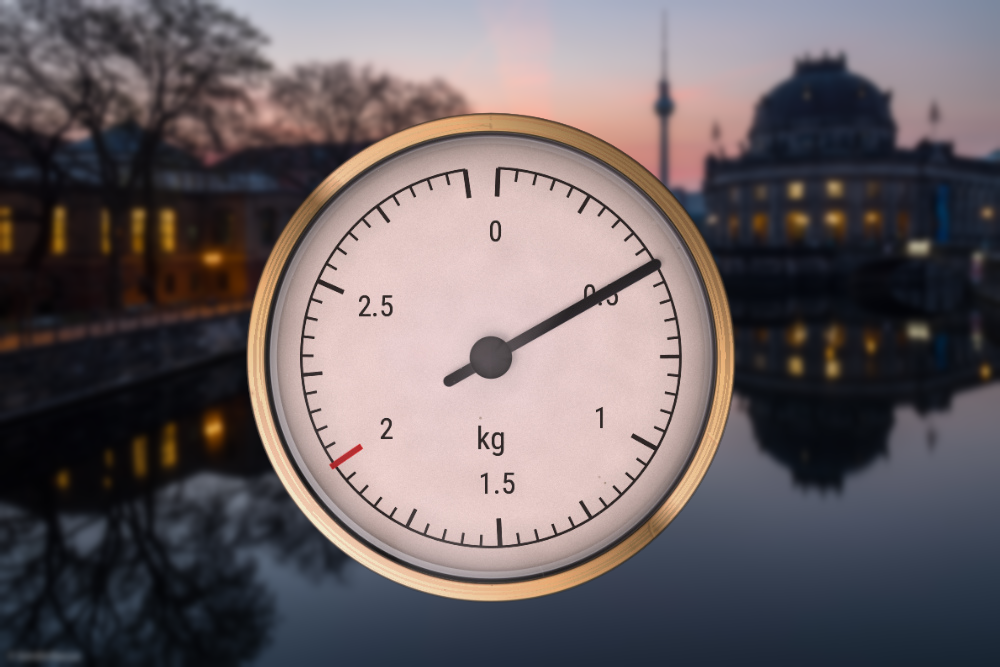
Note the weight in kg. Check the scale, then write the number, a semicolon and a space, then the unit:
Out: 0.5; kg
